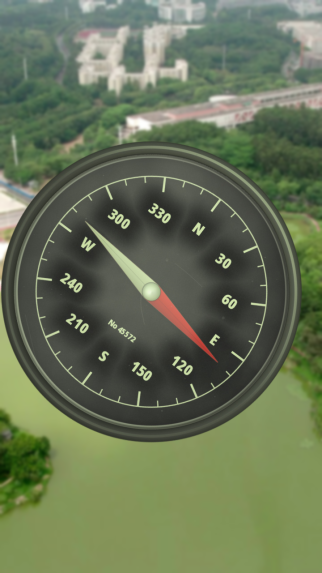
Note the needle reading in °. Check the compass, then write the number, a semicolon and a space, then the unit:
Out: 100; °
